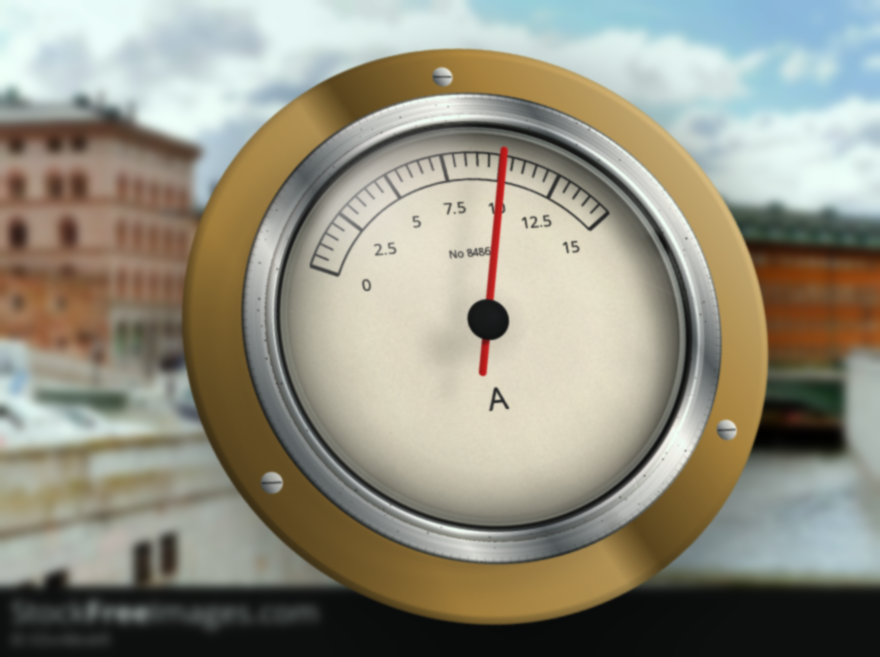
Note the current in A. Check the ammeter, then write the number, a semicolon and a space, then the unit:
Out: 10; A
